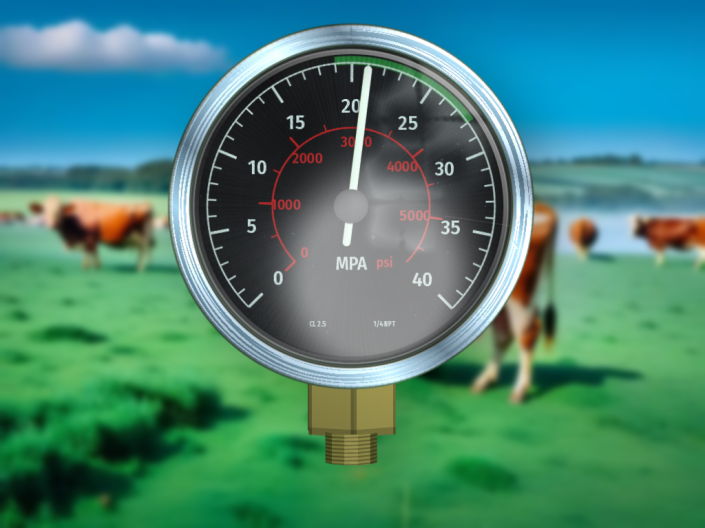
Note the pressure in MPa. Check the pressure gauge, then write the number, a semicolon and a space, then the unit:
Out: 21; MPa
